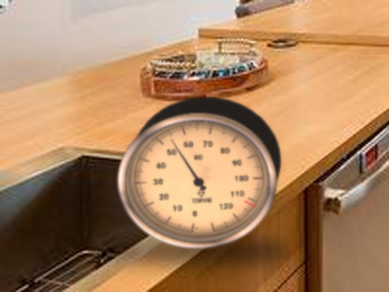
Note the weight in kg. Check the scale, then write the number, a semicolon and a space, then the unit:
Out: 55; kg
